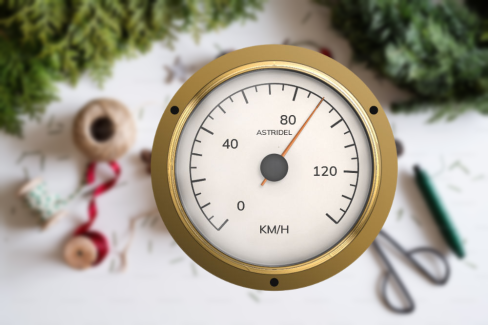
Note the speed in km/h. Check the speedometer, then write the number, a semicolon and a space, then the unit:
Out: 90; km/h
